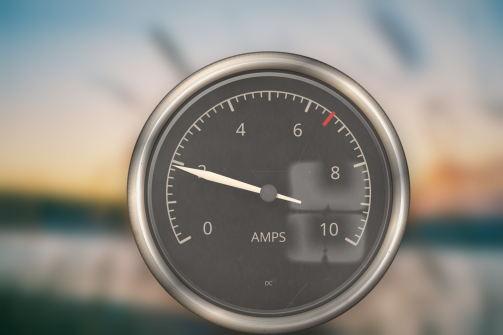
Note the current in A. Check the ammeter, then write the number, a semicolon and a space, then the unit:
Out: 1.9; A
